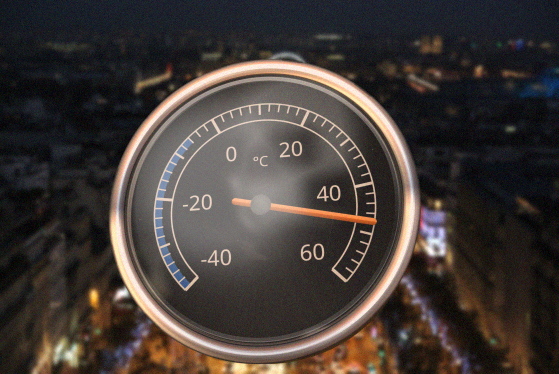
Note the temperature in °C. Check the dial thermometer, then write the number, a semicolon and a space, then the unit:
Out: 48; °C
